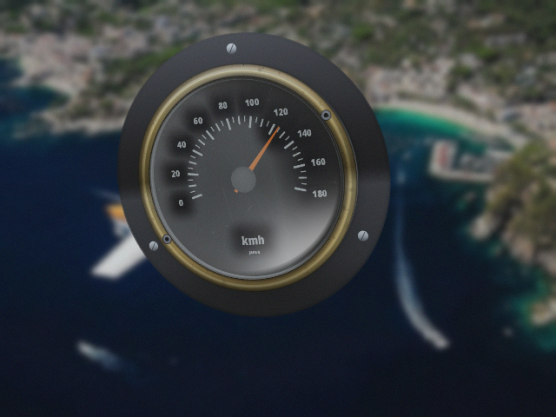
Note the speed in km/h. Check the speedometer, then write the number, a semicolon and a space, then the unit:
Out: 125; km/h
